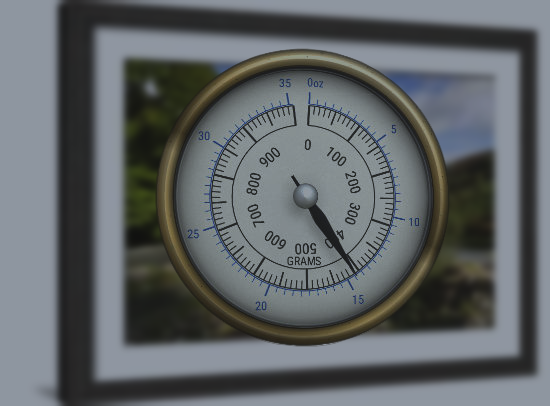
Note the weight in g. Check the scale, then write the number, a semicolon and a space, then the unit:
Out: 410; g
